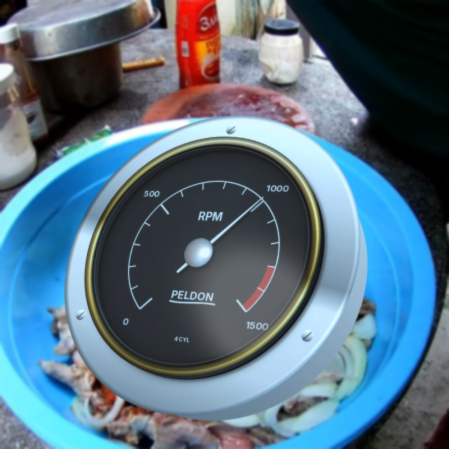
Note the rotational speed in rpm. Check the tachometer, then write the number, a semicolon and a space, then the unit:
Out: 1000; rpm
